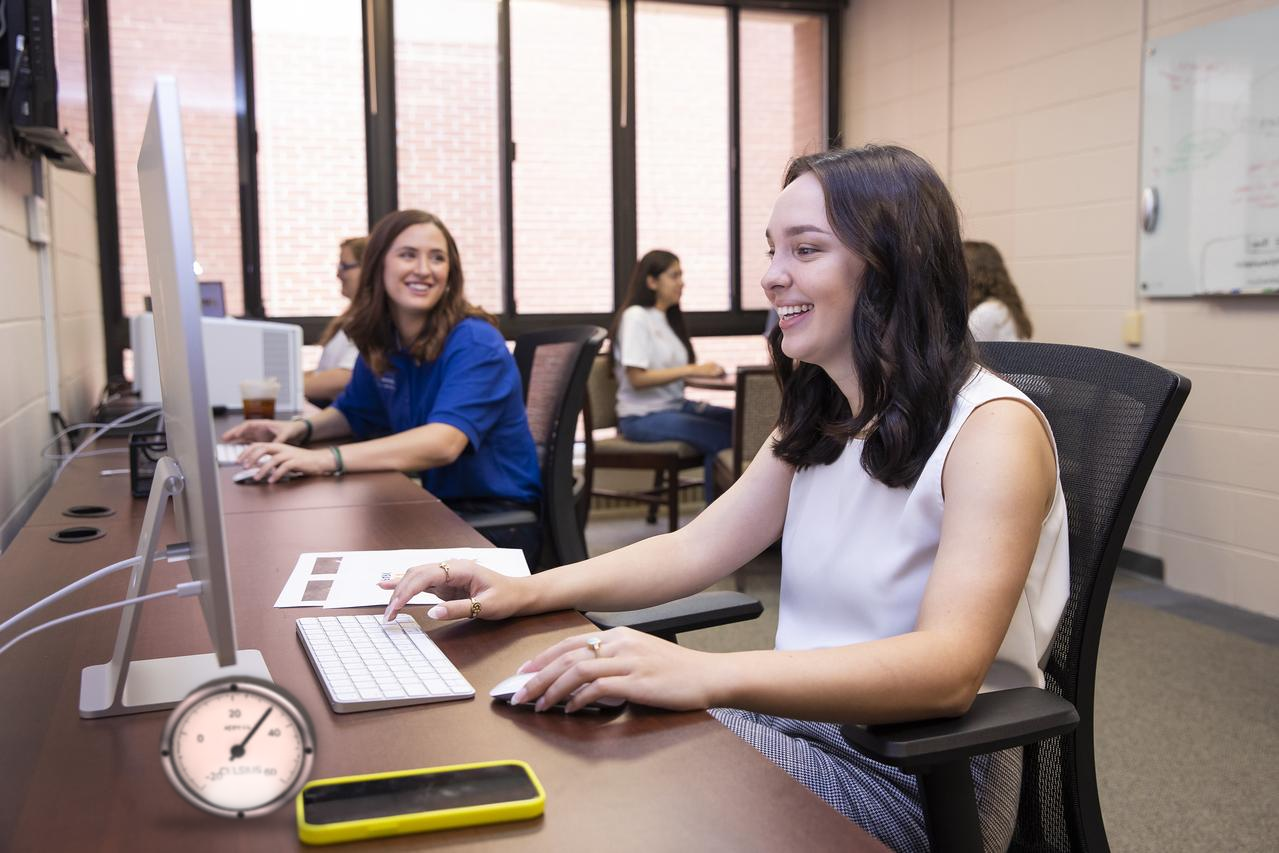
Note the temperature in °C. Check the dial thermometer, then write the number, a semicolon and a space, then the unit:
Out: 32; °C
